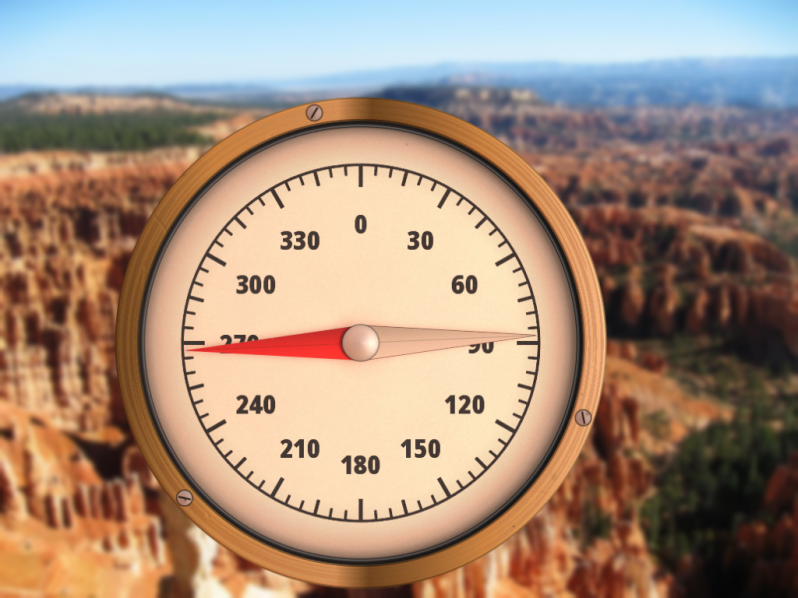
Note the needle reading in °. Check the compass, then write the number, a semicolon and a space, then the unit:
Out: 267.5; °
